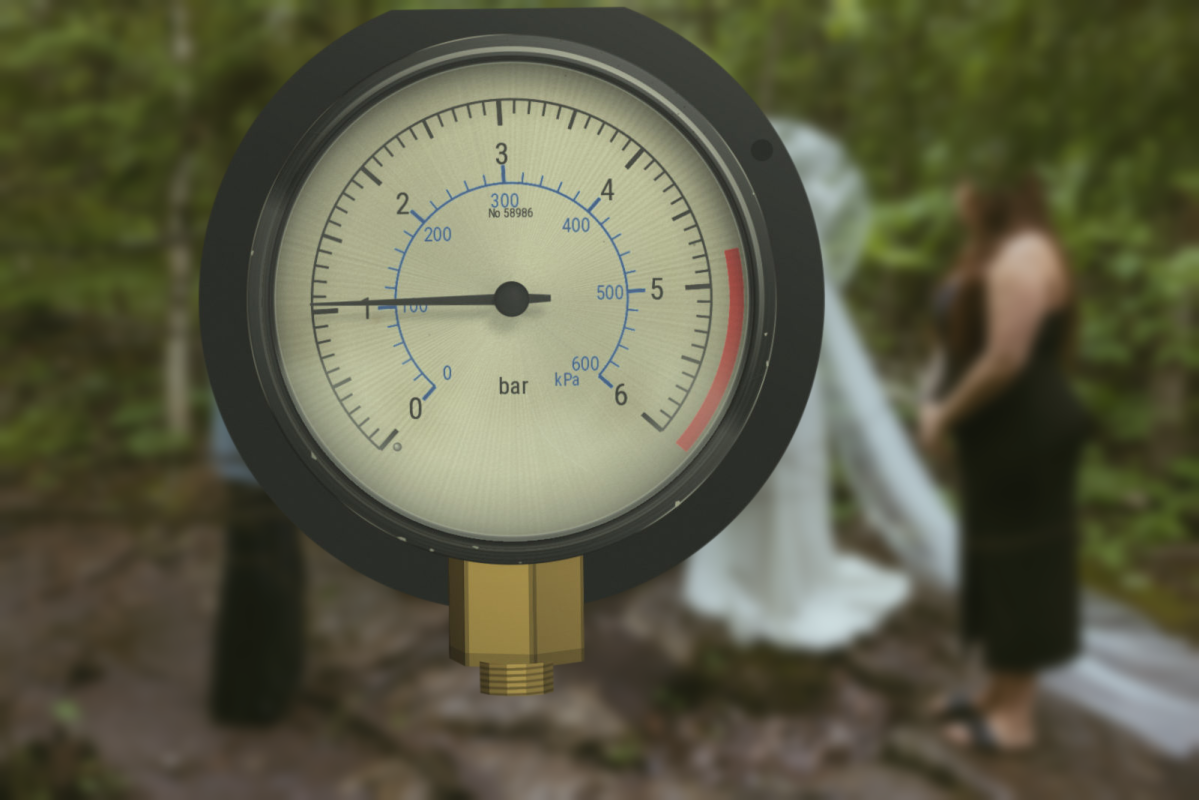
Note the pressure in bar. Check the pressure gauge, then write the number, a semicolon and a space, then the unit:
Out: 1.05; bar
